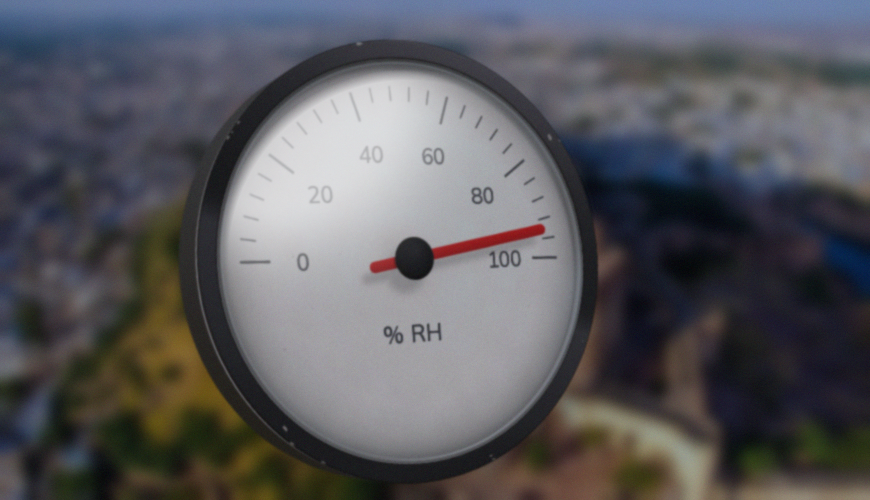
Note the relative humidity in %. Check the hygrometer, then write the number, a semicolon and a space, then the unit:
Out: 94; %
